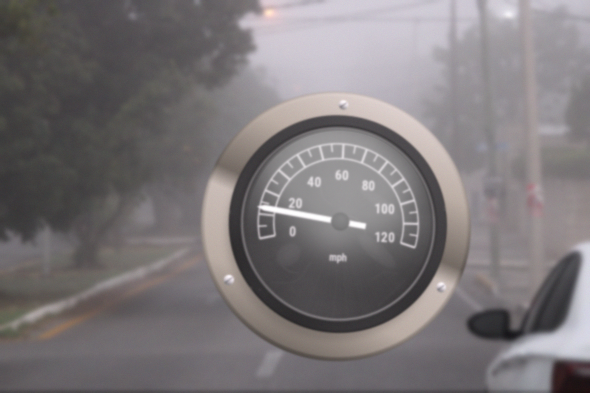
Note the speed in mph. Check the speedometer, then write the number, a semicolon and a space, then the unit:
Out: 12.5; mph
